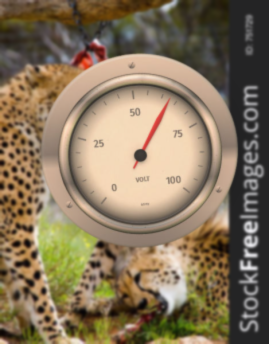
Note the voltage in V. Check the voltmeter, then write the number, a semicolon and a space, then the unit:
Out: 62.5; V
